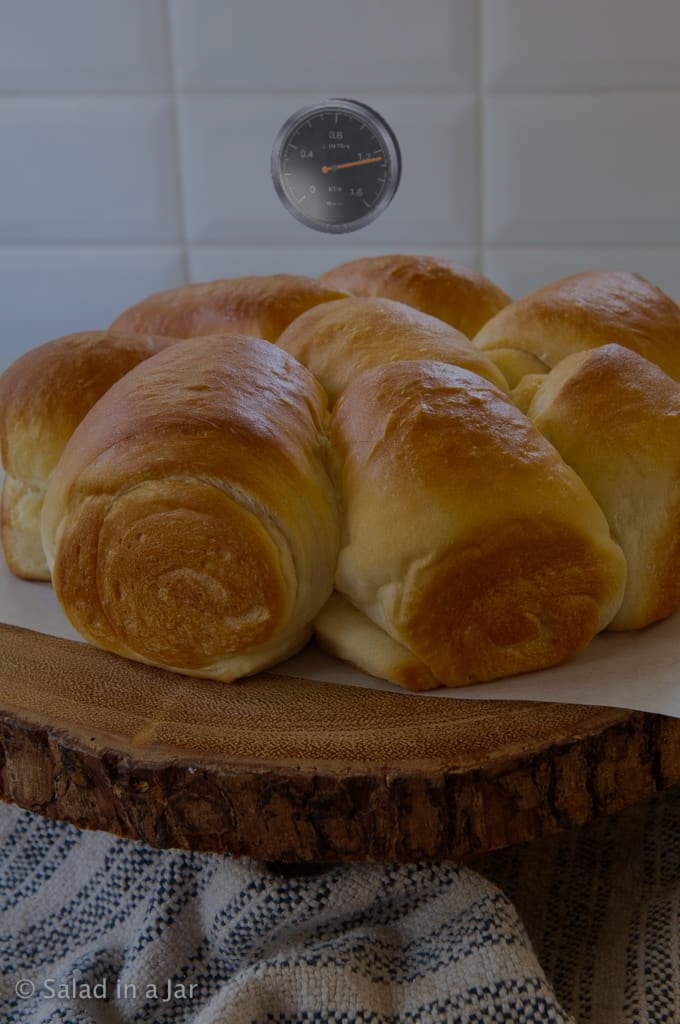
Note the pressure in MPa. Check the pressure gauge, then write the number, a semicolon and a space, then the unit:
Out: 1.25; MPa
